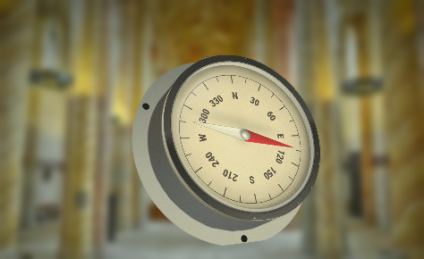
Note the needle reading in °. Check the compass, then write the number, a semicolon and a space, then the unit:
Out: 105; °
